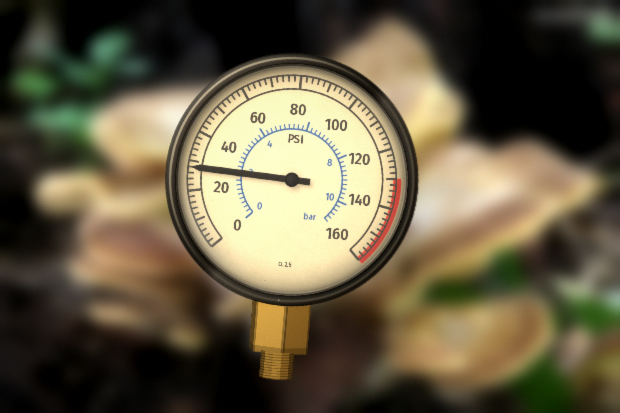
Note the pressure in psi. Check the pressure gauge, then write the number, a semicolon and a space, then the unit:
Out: 28; psi
